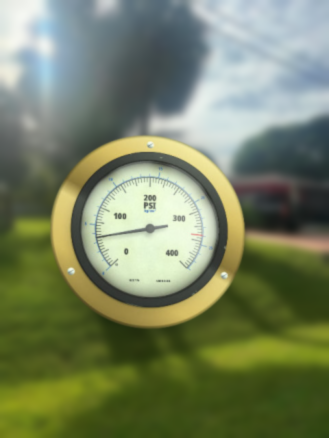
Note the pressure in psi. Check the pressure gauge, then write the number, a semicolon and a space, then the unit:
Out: 50; psi
